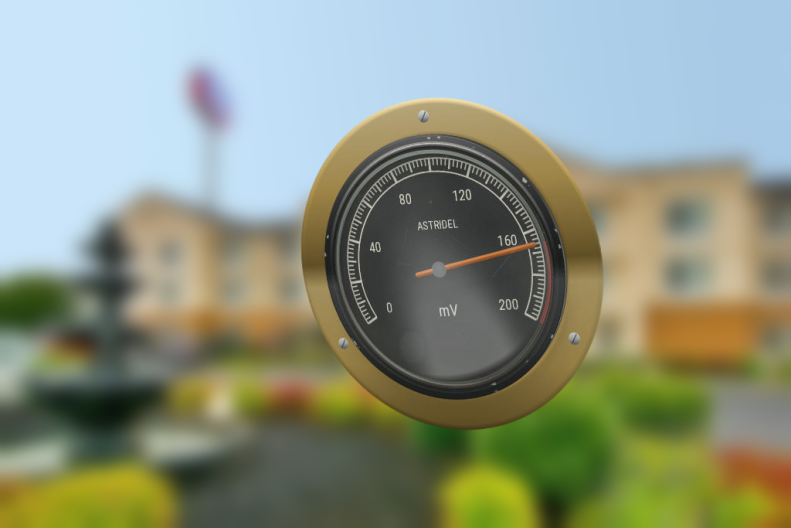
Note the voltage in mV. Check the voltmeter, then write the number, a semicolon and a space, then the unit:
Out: 166; mV
